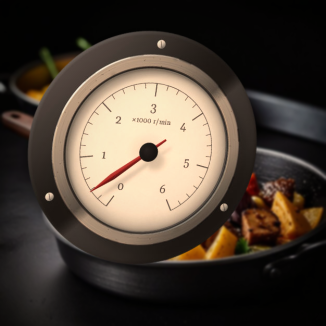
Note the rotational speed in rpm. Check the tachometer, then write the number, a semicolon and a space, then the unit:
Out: 400; rpm
